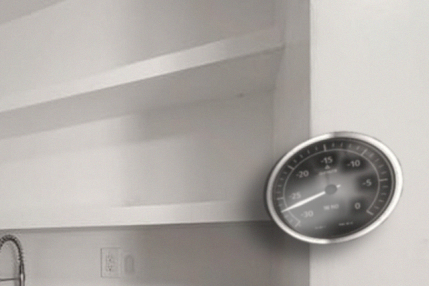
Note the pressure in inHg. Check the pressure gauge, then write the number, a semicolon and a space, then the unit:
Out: -27; inHg
